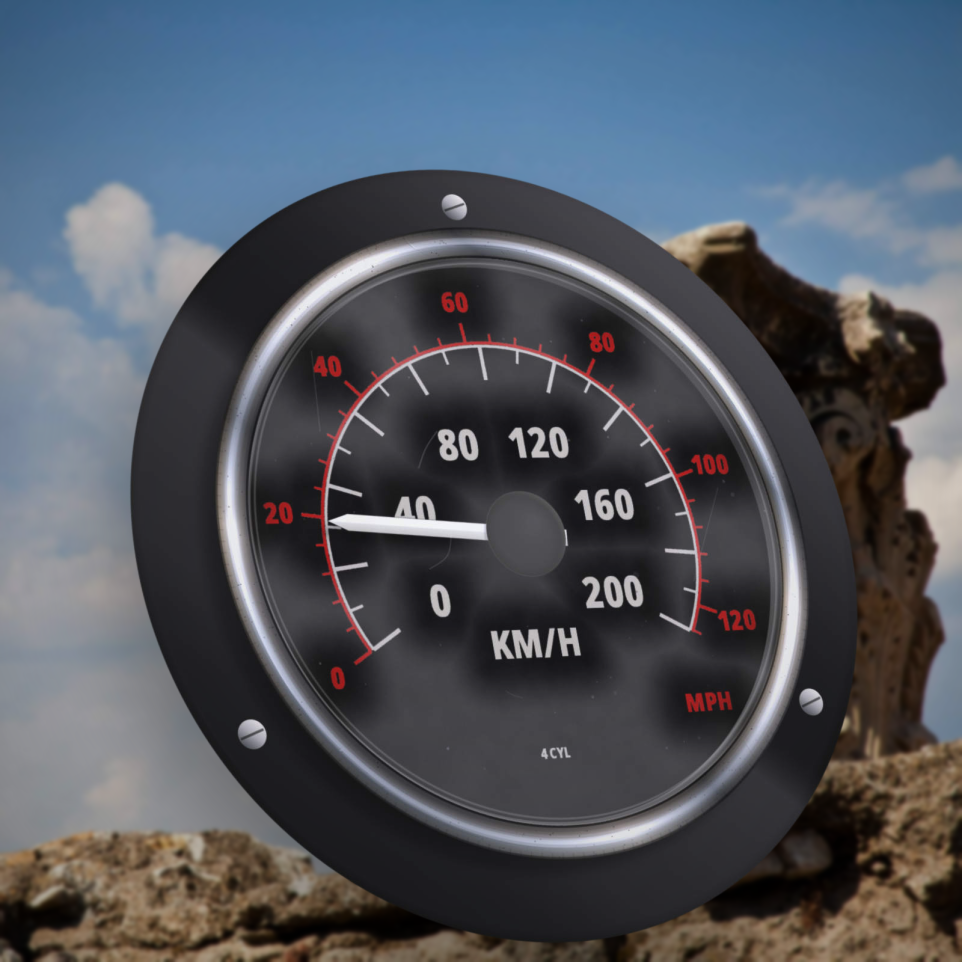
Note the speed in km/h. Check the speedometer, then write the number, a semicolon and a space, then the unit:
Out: 30; km/h
